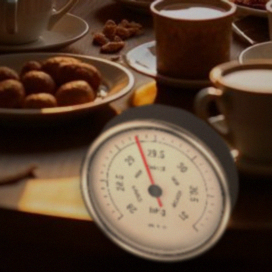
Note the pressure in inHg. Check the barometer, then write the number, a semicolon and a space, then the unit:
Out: 29.3; inHg
